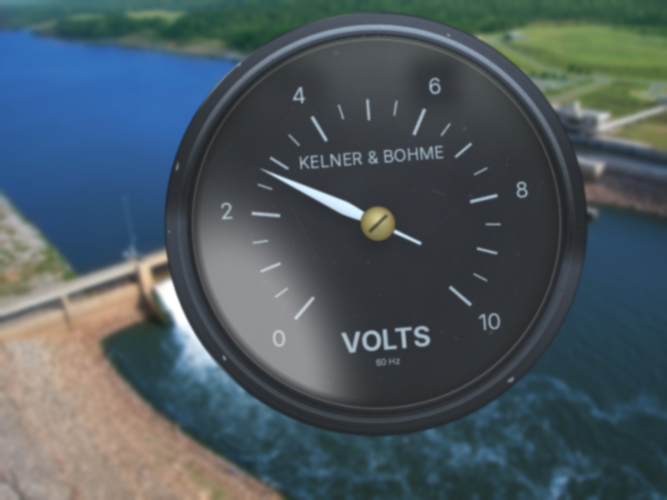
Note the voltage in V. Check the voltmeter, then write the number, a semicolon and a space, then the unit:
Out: 2.75; V
